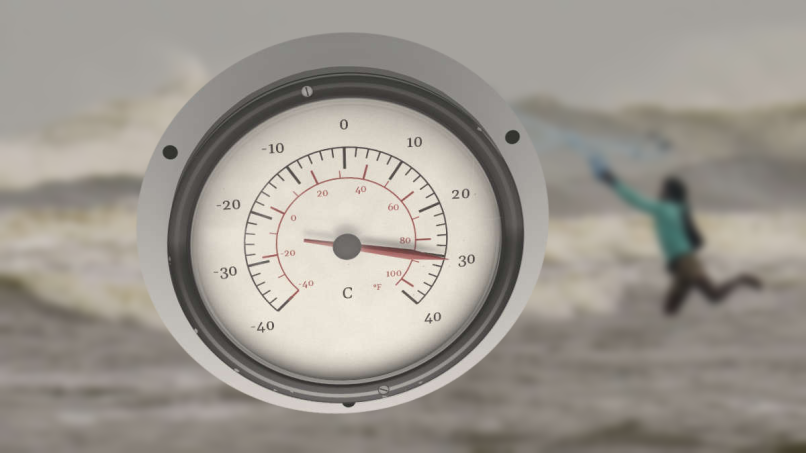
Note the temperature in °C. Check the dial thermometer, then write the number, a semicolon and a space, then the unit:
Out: 30; °C
